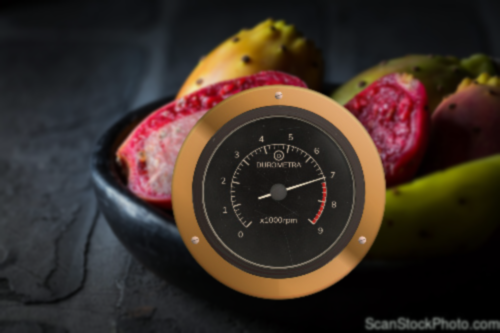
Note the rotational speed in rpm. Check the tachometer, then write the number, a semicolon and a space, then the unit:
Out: 7000; rpm
